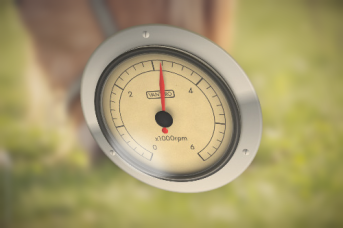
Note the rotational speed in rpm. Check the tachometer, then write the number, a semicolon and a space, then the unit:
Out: 3200; rpm
